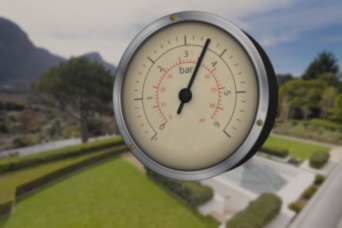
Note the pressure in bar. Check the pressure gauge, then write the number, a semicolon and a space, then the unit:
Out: 3.6; bar
